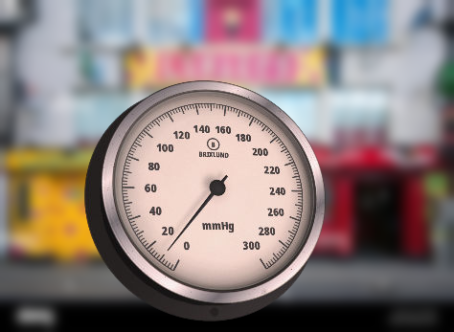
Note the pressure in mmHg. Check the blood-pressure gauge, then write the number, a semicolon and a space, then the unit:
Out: 10; mmHg
